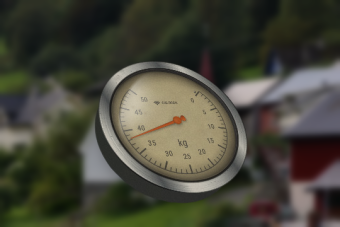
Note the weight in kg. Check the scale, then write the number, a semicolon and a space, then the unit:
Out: 38; kg
